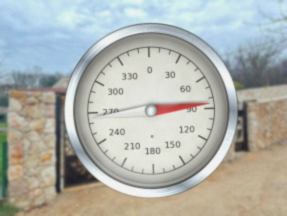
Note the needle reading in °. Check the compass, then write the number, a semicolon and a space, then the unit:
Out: 85; °
